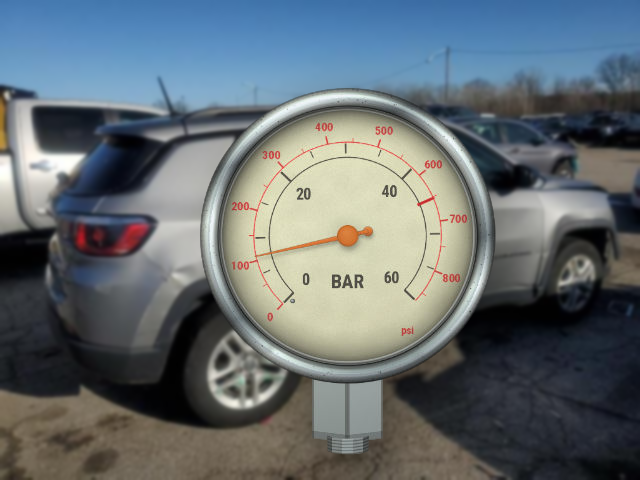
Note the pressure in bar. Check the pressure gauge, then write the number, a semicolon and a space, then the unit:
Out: 7.5; bar
